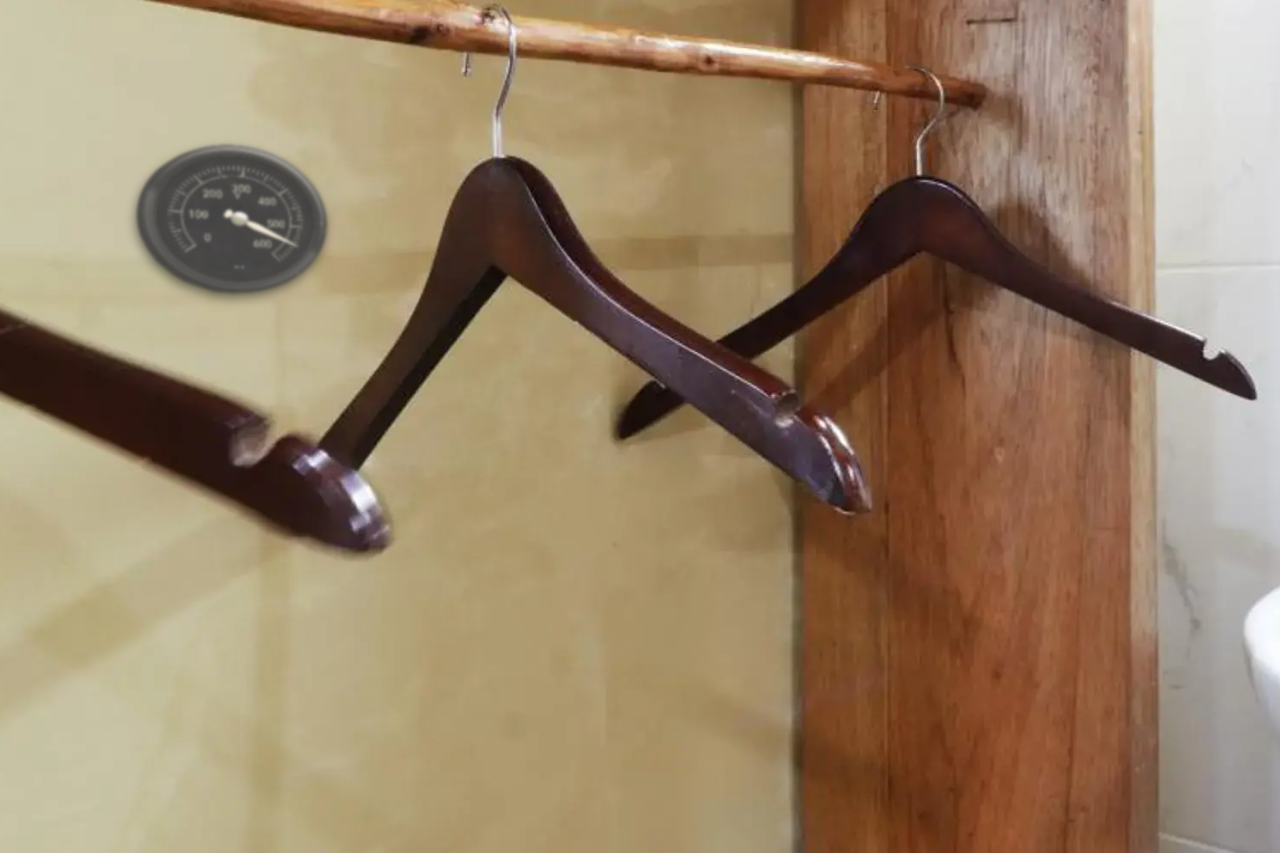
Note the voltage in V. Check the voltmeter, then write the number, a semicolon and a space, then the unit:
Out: 550; V
